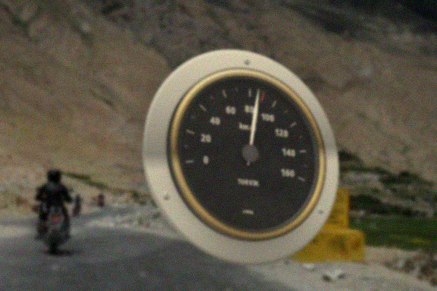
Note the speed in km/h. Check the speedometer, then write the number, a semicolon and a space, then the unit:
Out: 85; km/h
